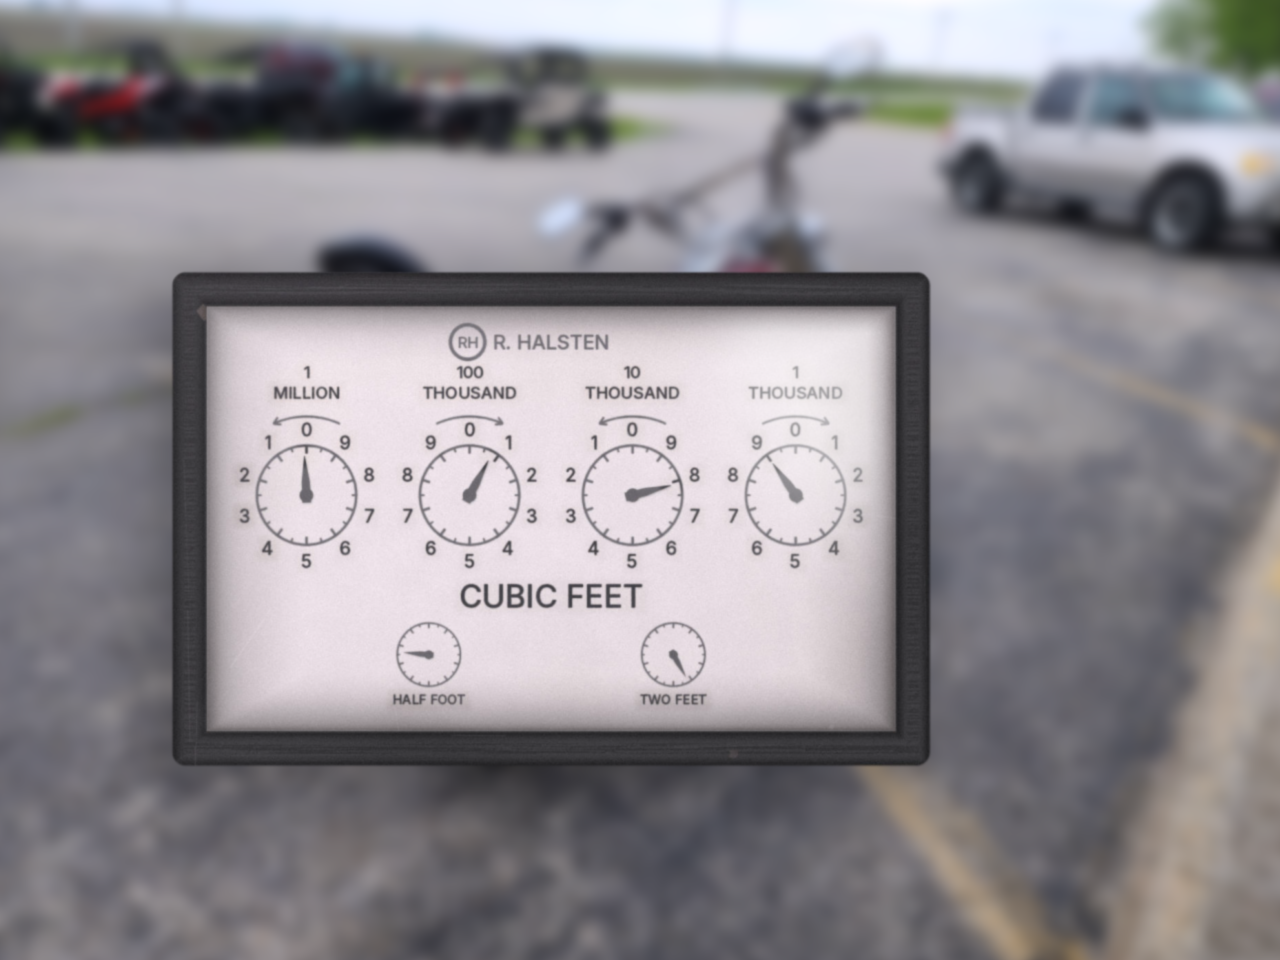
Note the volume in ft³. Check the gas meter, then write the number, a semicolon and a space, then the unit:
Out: 7900; ft³
